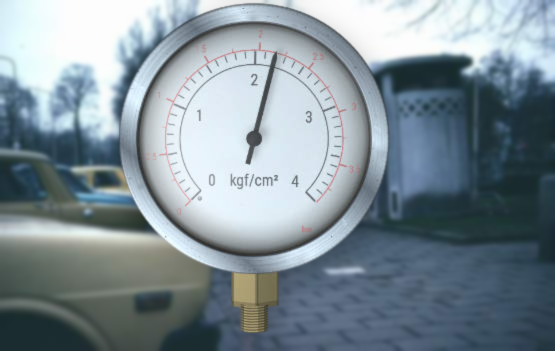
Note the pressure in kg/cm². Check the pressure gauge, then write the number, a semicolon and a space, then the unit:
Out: 2.2; kg/cm²
